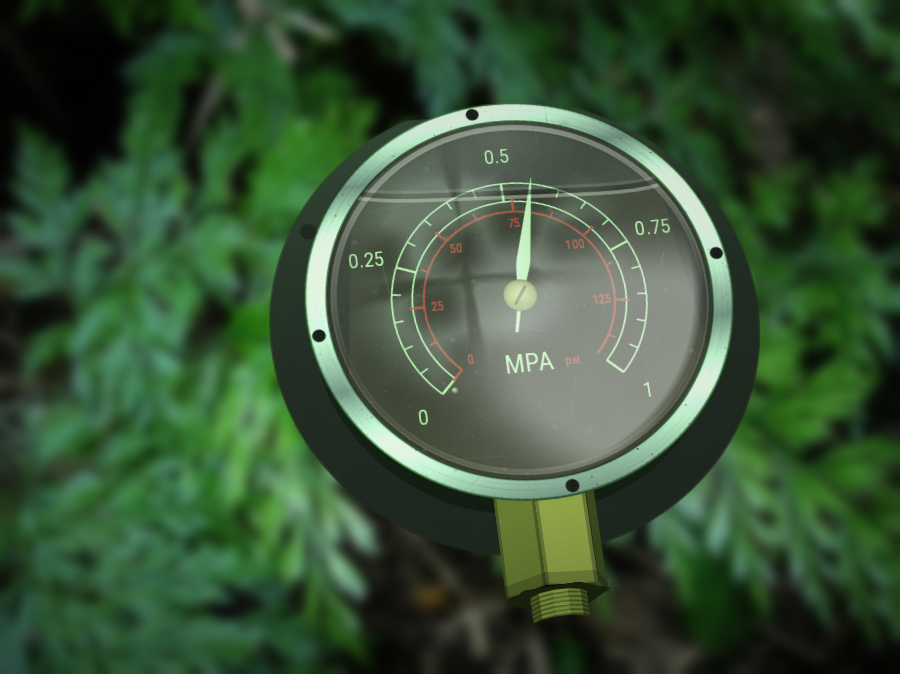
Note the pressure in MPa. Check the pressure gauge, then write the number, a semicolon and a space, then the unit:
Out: 0.55; MPa
